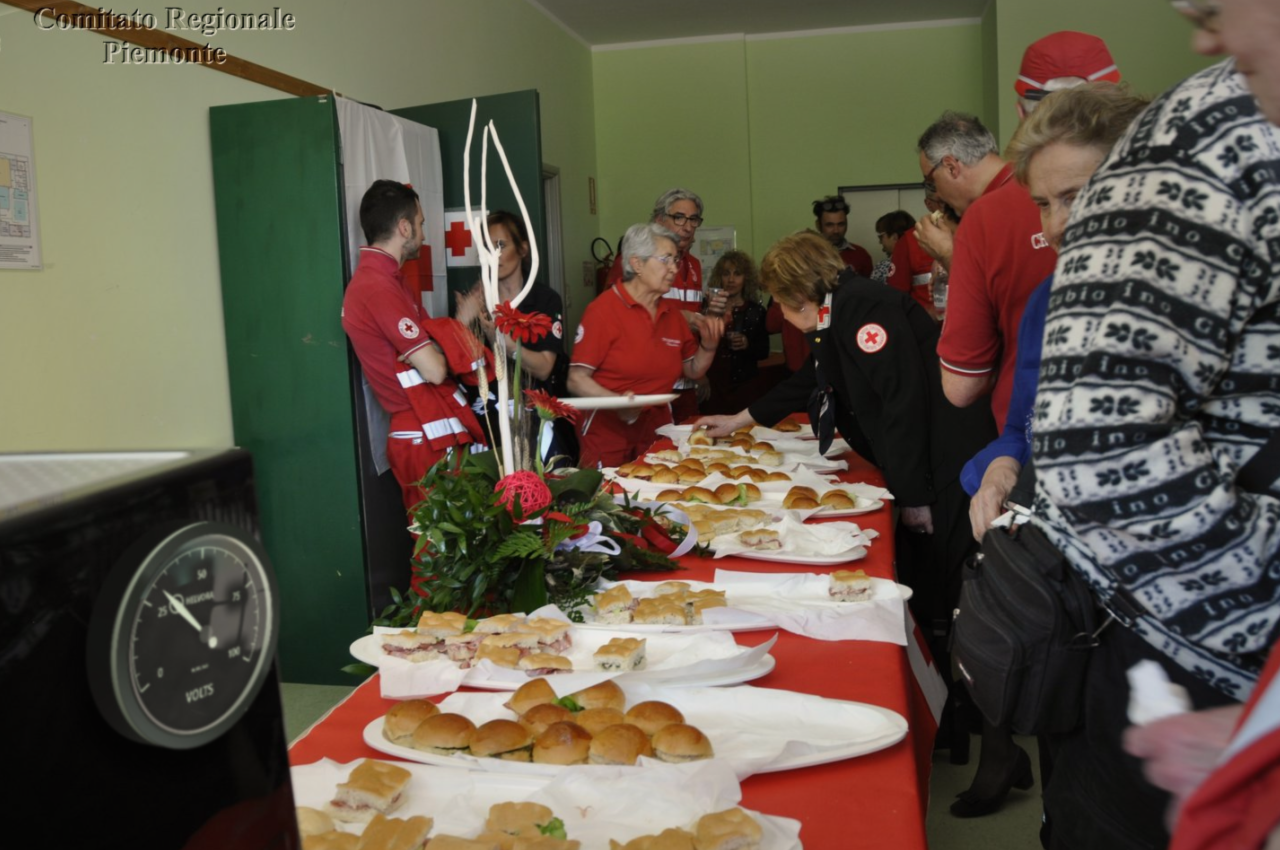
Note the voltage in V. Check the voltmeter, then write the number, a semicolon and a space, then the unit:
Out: 30; V
